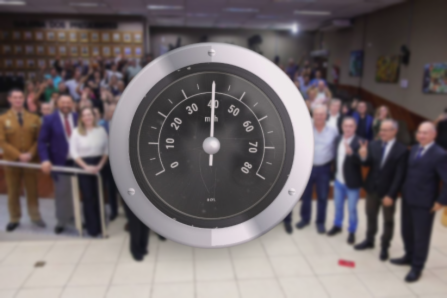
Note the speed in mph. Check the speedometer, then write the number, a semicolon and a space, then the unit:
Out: 40; mph
